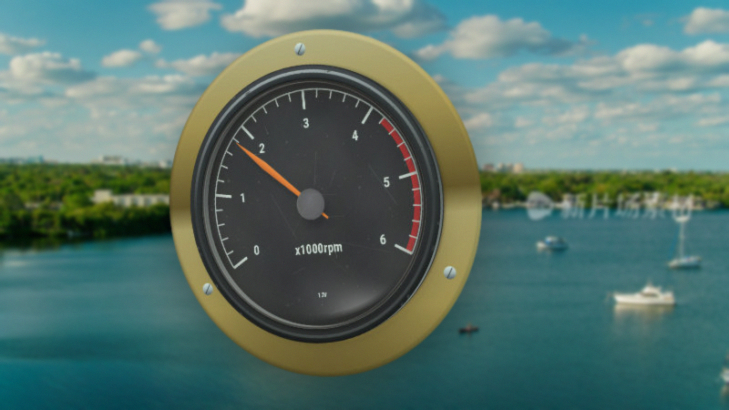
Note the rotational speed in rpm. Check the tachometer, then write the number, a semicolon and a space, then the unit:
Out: 1800; rpm
